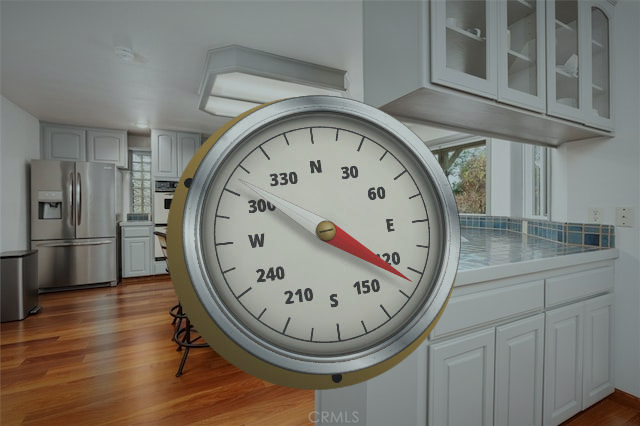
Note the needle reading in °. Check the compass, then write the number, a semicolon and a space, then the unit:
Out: 127.5; °
